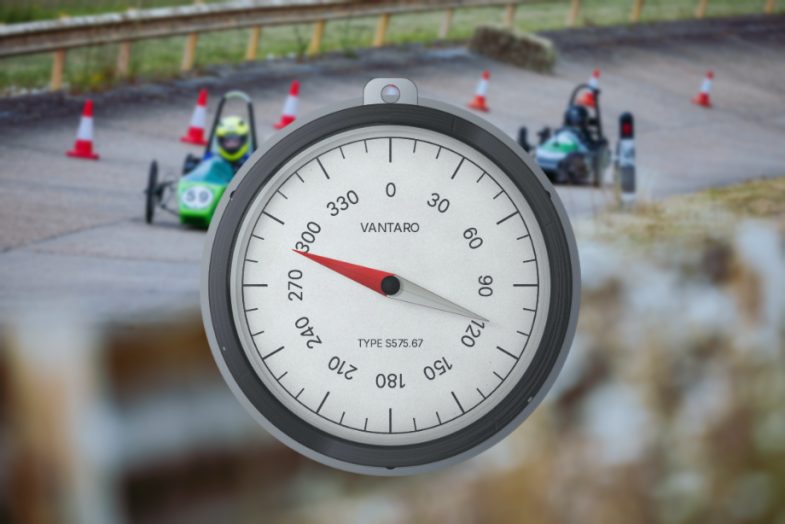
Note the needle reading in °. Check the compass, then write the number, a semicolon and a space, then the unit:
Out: 290; °
